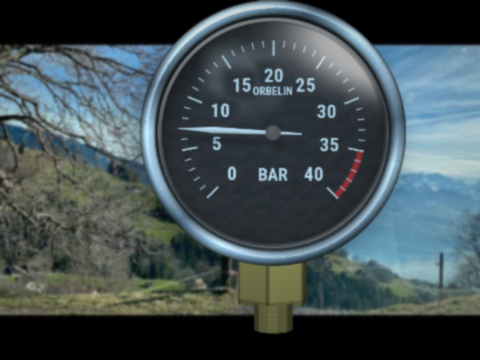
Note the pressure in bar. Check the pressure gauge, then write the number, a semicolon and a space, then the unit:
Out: 7; bar
